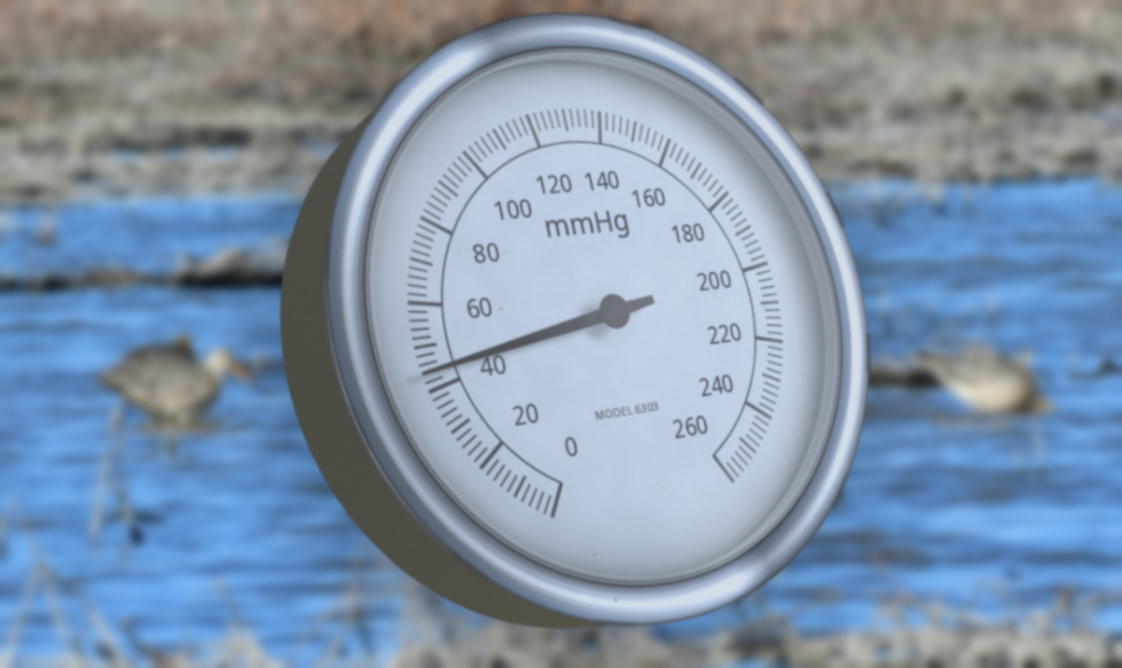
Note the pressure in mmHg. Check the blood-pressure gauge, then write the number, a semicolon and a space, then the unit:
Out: 44; mmHg
